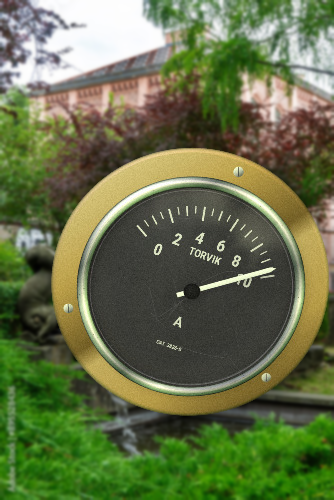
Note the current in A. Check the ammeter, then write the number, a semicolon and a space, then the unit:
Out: 9.5; A
